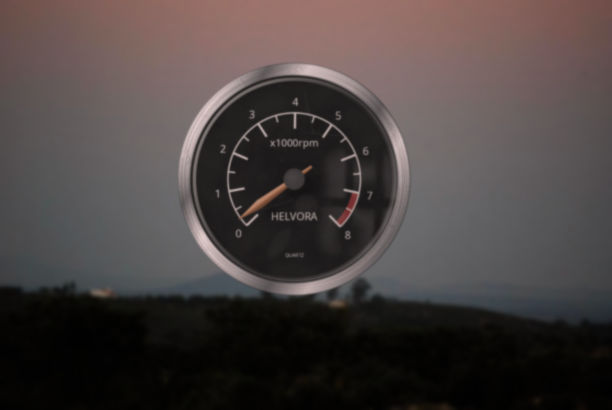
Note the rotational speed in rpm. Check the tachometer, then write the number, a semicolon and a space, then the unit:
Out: 250; rpm
